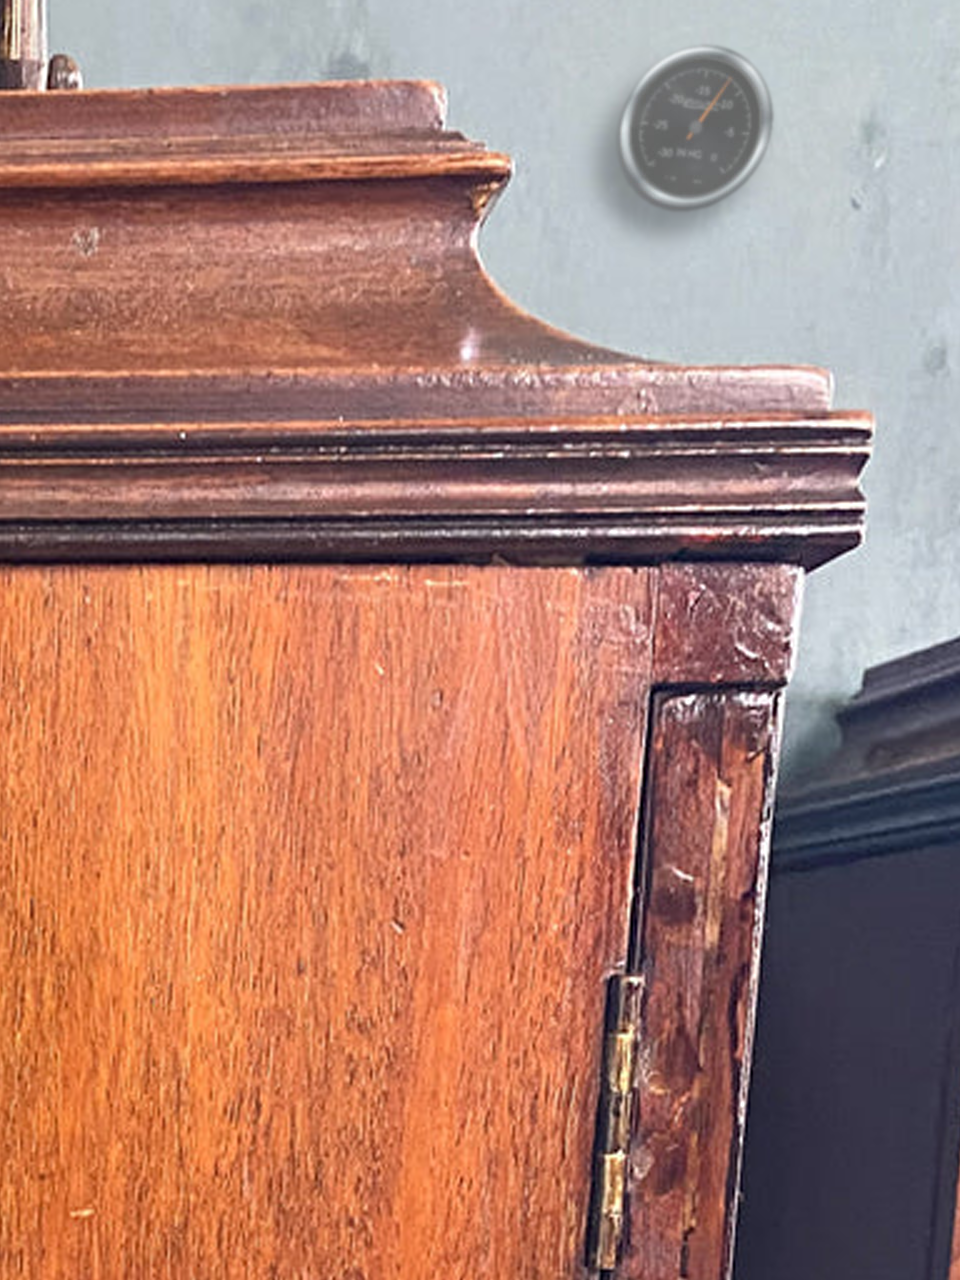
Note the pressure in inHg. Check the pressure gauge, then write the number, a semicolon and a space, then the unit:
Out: -12; inHg
